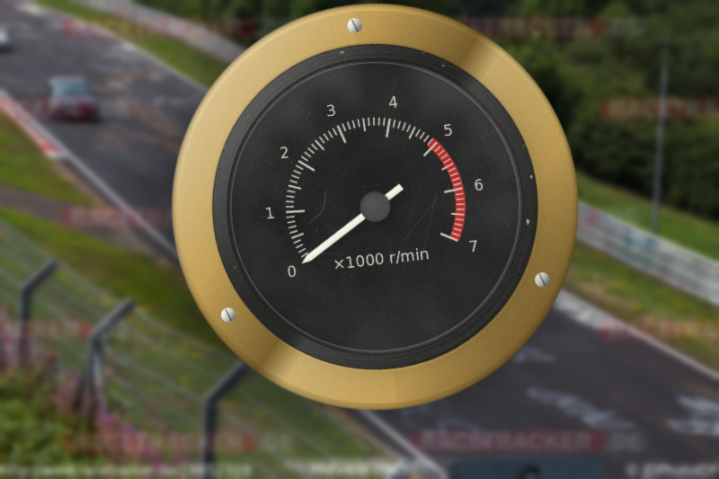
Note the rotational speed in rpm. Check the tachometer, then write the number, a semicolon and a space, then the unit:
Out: 0; rpm
